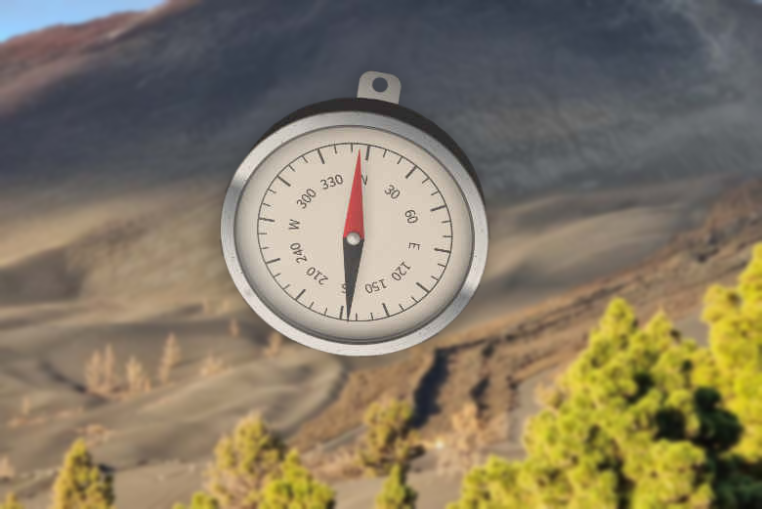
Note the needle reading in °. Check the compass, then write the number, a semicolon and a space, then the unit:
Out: 355; °
